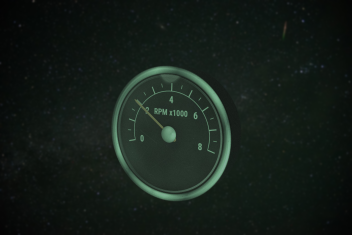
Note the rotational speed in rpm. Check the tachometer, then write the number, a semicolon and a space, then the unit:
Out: 2000; rpm
